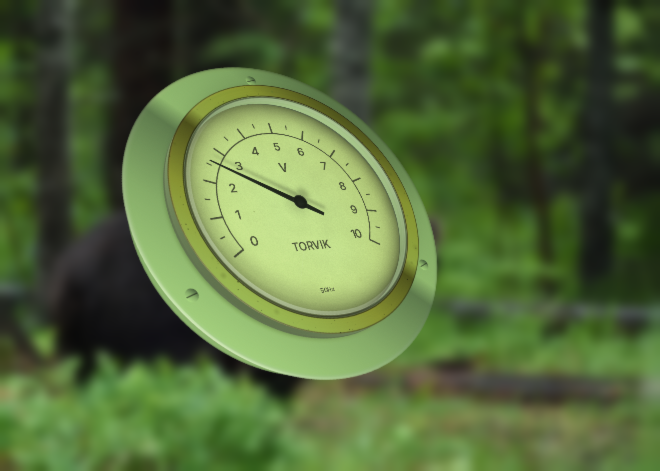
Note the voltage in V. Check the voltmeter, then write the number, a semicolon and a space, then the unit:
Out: 2.5; V
